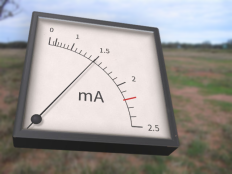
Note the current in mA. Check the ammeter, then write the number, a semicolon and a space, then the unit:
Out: 1.5; mA
